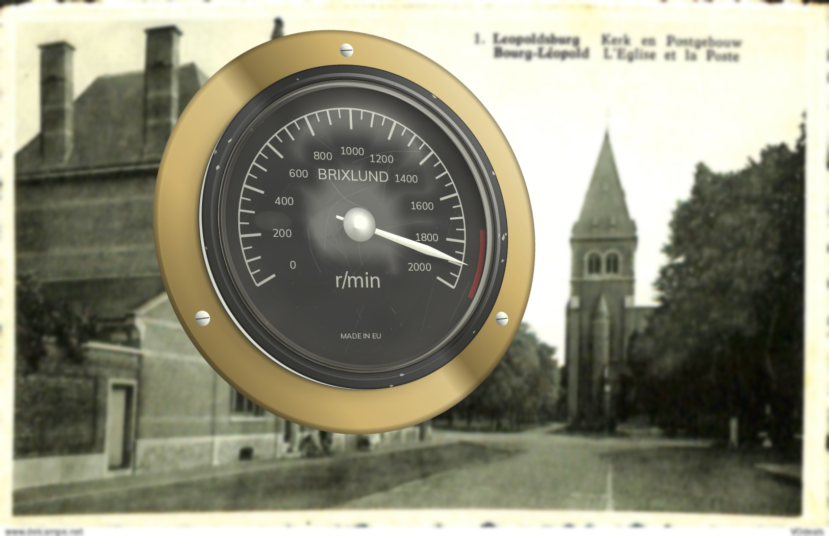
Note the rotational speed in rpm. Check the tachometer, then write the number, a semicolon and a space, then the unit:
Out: 1900; rpm
